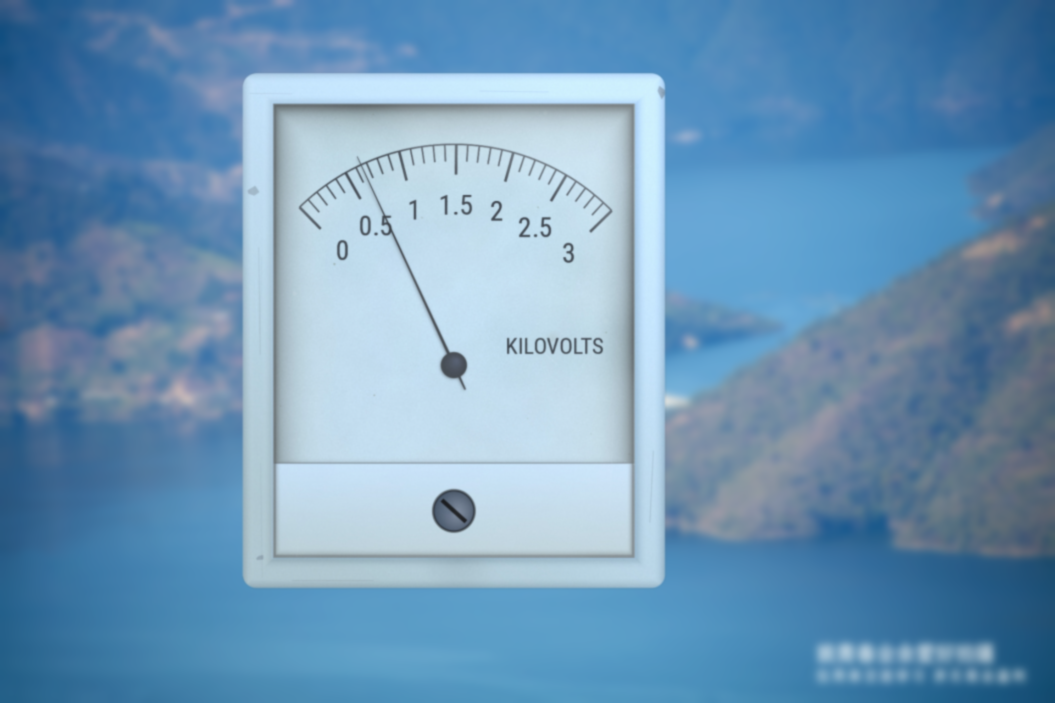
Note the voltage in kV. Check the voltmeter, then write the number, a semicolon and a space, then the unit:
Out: 0.65; kV
